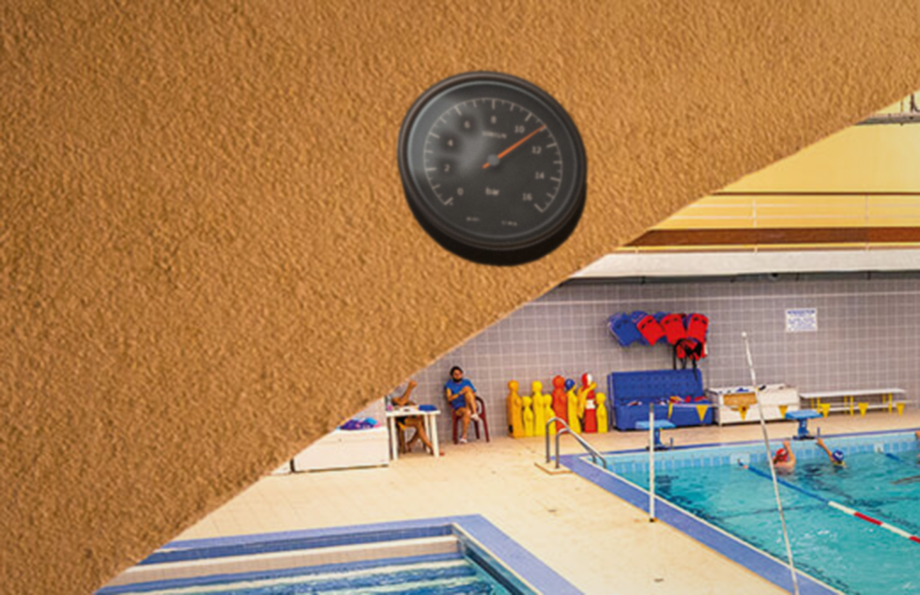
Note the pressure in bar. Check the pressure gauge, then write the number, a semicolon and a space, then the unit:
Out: 11; bar
